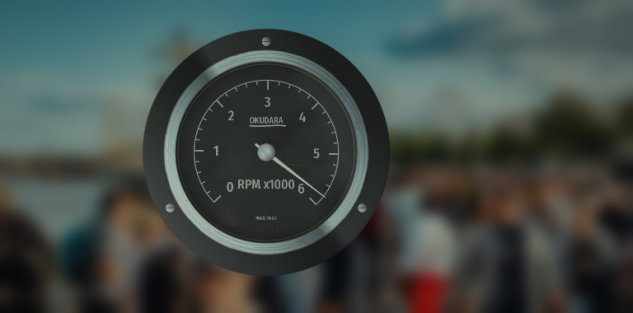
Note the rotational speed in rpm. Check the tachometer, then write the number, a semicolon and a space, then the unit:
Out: 5800; rpm
